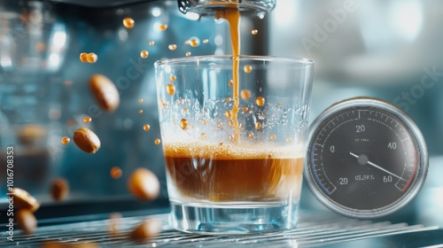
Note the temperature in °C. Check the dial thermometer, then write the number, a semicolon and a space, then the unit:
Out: 56; °C
